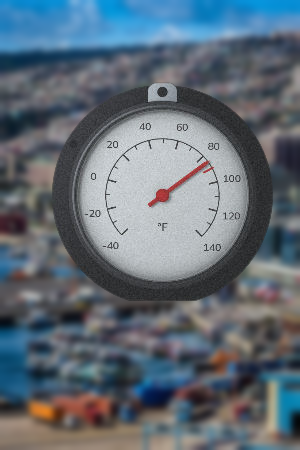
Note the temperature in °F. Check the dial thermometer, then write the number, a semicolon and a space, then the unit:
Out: 85; °F
